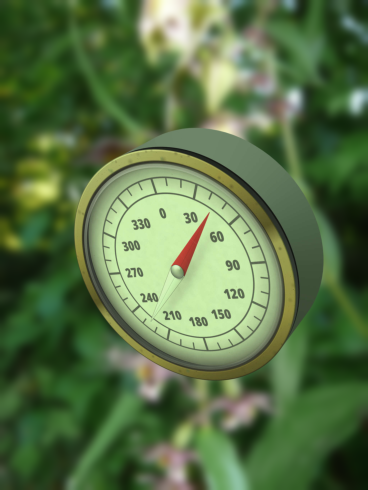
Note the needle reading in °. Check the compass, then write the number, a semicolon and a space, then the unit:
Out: 45; °
